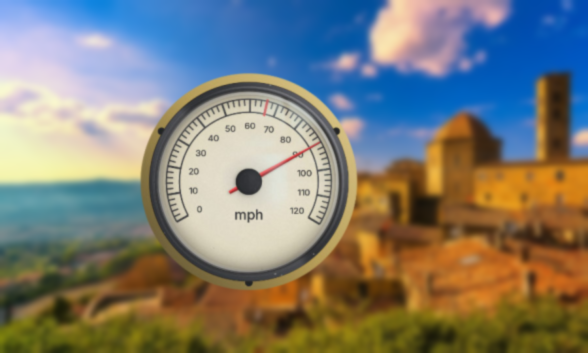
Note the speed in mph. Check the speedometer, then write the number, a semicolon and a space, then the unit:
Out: 90; mph
